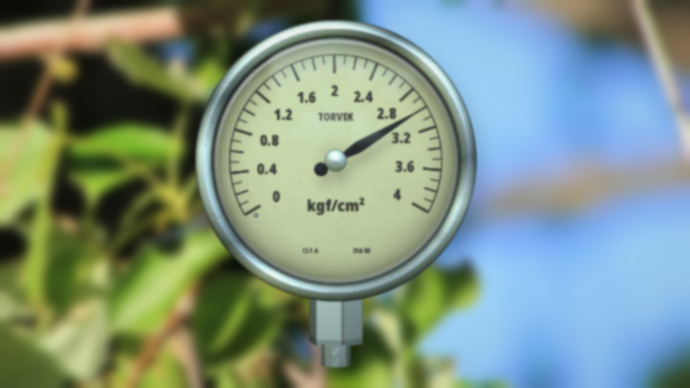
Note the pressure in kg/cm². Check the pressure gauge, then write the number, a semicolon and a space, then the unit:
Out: 3; kg/cm²
